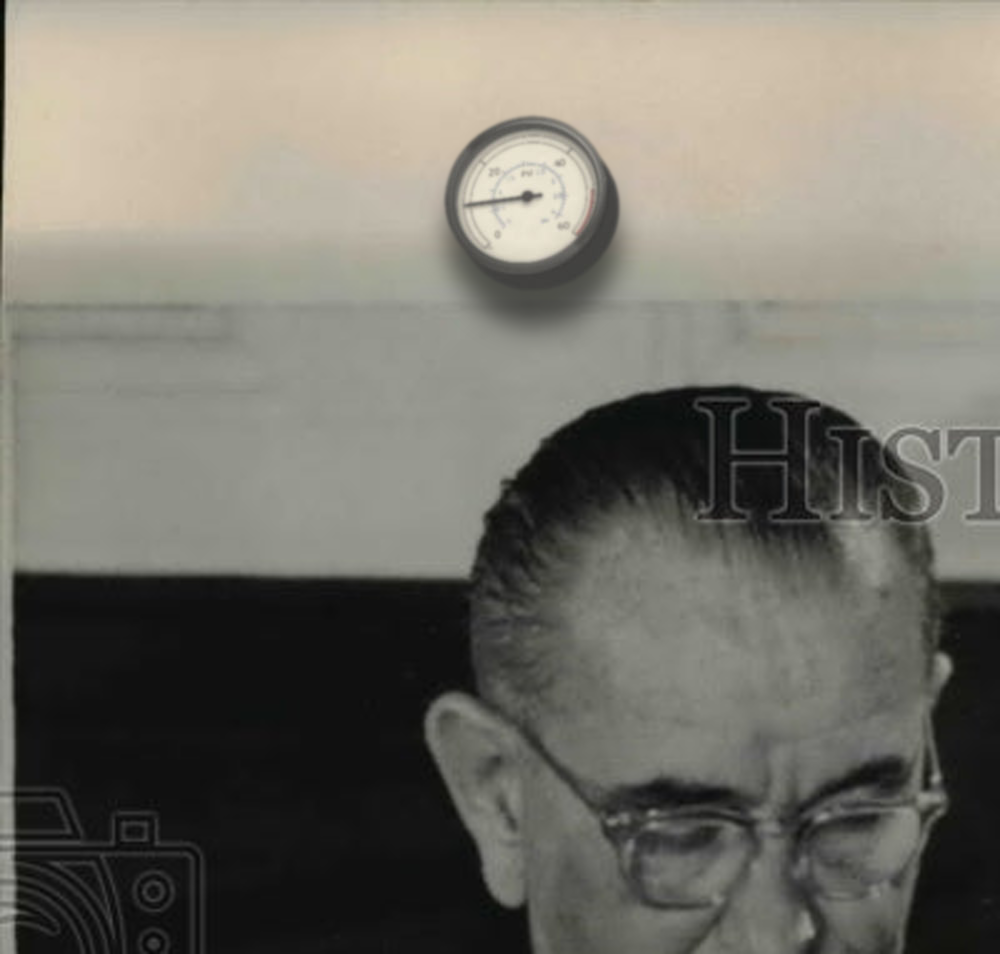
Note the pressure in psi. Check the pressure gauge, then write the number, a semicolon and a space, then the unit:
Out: 10; psi
